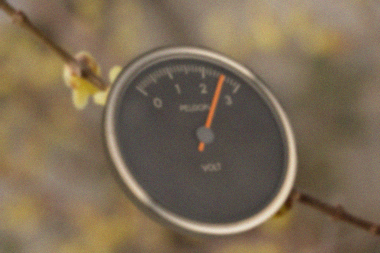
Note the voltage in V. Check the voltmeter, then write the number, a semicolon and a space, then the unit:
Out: 2.5; V
